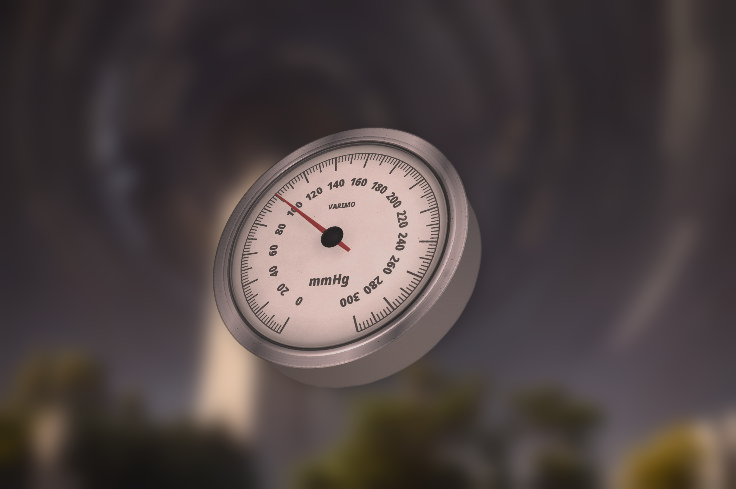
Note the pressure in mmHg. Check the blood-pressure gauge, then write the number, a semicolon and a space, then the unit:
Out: 100; mmHg
